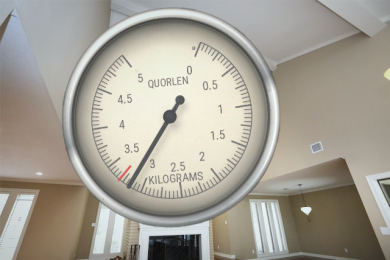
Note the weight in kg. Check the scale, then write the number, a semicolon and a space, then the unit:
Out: 3.15; kg
